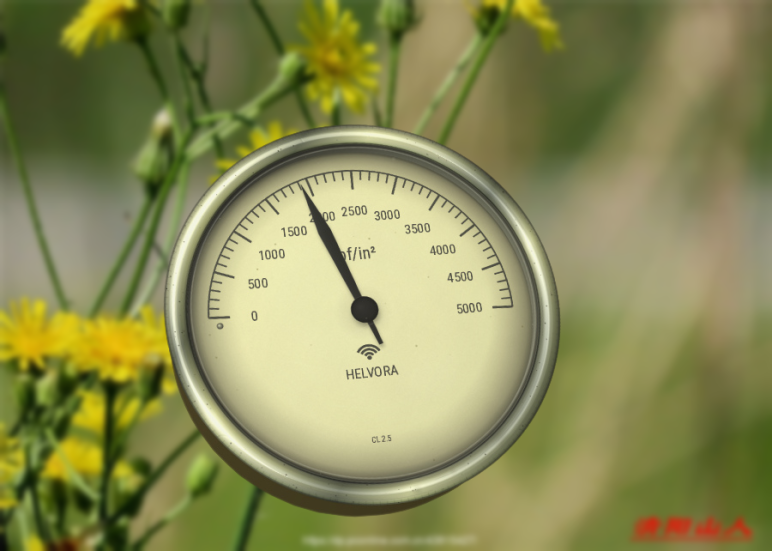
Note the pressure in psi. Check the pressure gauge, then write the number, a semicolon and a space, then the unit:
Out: 1900; psi
